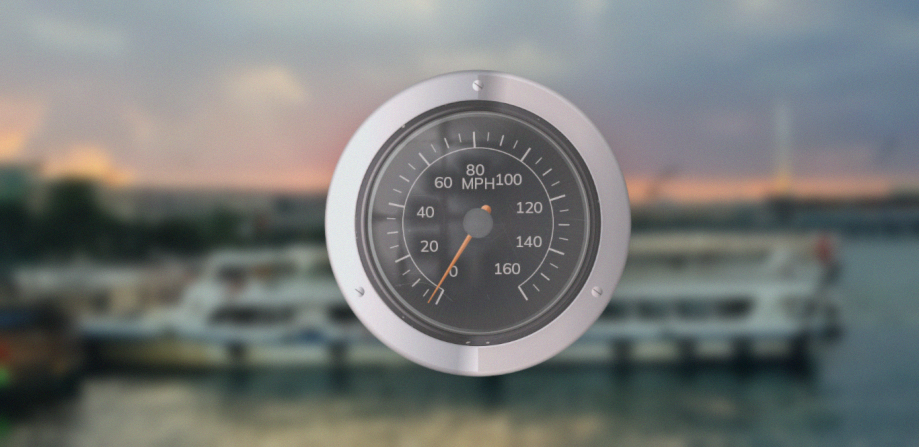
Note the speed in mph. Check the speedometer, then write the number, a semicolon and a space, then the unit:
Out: 2.5; mph
